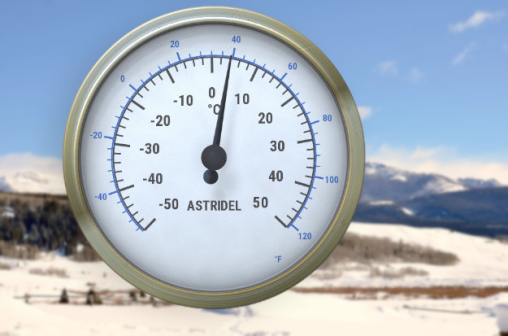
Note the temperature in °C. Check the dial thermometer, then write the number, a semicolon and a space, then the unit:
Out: 4; °C
